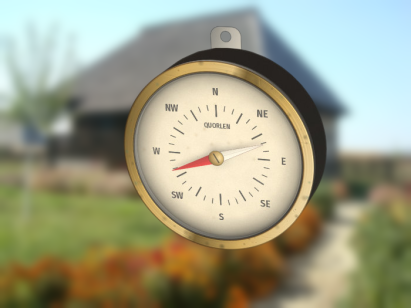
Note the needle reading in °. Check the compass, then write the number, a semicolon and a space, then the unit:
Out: 250; °
